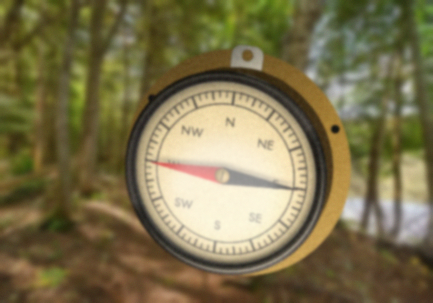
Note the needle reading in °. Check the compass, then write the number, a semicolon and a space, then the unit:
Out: 270; °
